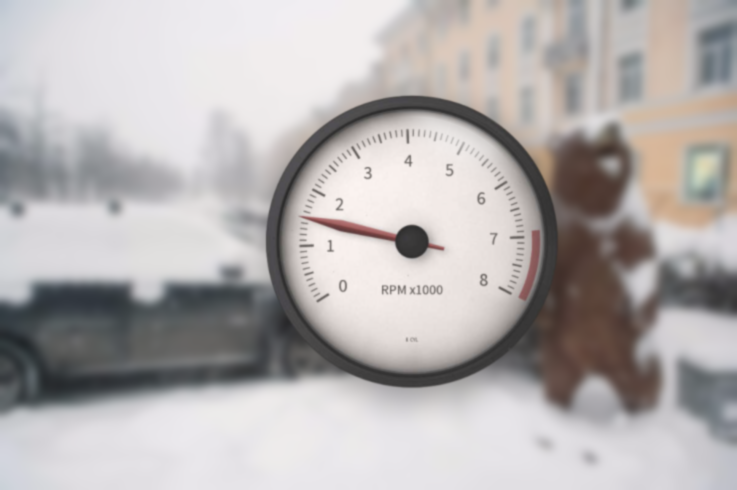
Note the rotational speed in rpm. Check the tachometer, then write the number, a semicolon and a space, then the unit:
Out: 1500; rpm
